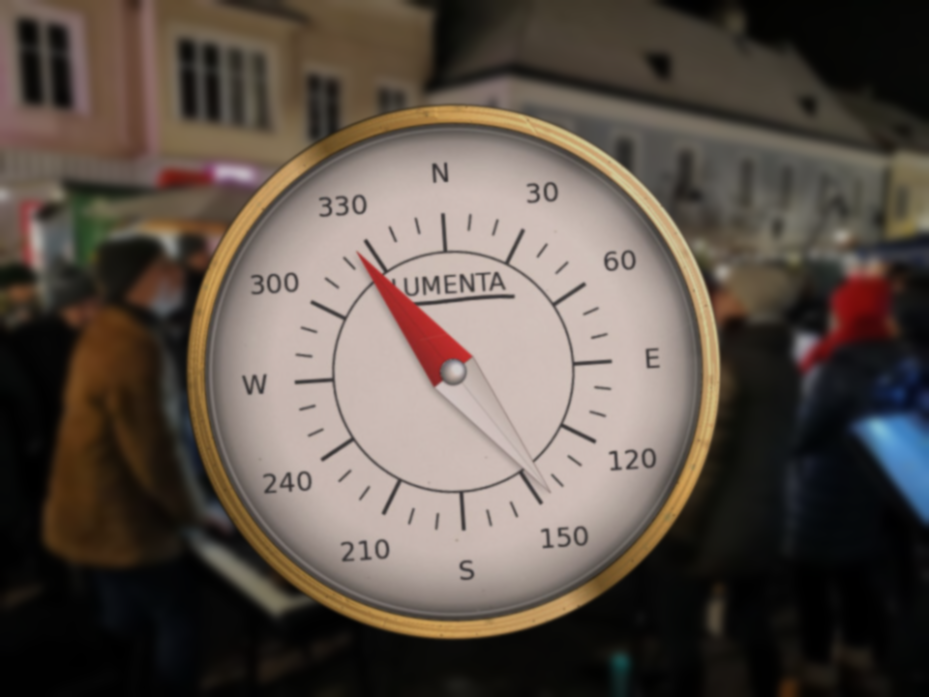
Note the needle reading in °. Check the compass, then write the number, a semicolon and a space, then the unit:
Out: 325; °
